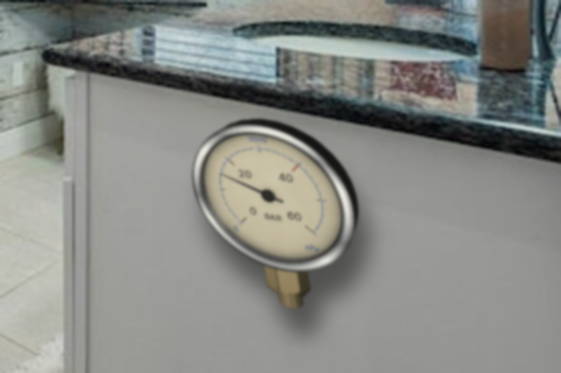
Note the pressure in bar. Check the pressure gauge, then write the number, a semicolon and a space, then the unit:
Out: 15; bar
